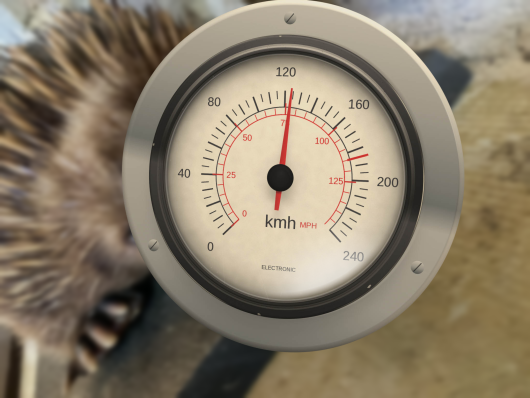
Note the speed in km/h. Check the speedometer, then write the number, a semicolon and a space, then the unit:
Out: 125; km/h
